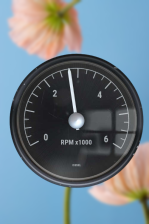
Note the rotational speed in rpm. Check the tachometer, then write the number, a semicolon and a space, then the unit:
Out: 2750; rpm
